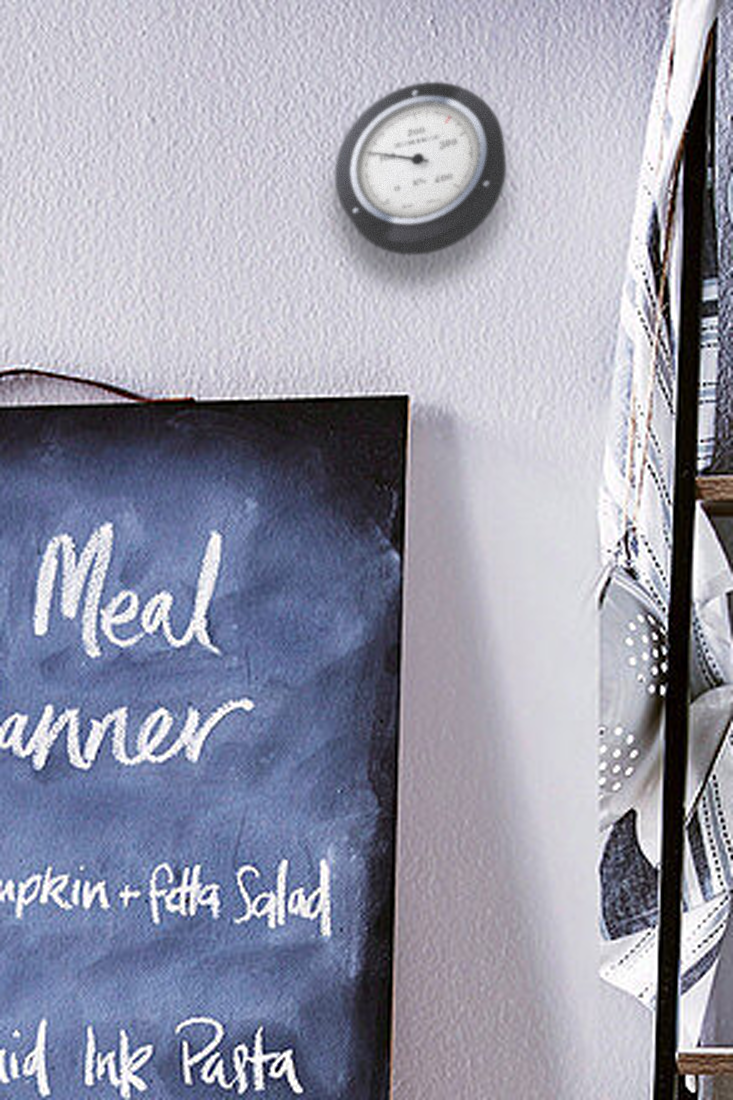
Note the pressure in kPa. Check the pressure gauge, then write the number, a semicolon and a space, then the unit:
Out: 100; kPa
